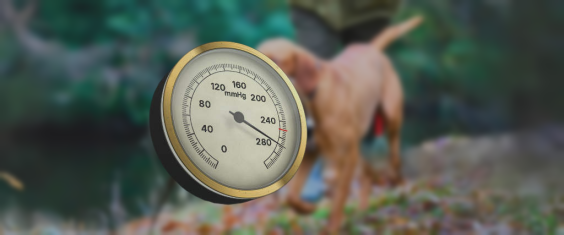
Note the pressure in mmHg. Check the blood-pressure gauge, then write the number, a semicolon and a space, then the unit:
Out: 270; mmHg
